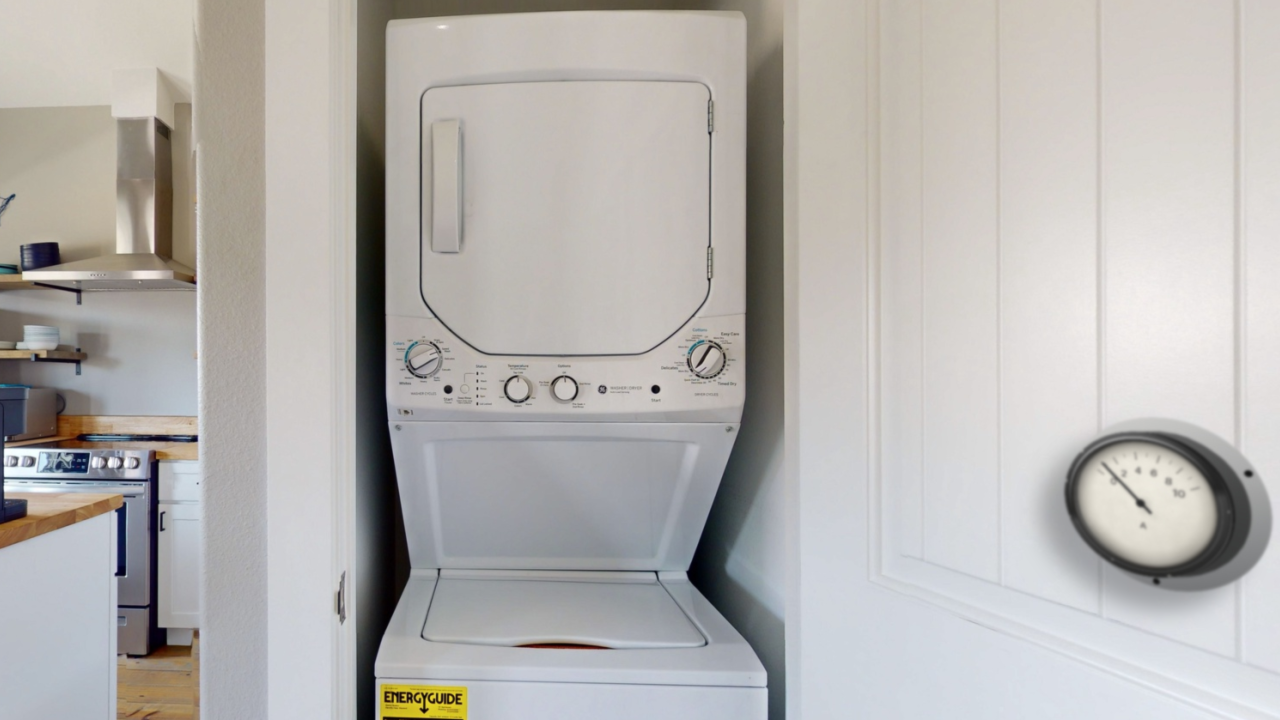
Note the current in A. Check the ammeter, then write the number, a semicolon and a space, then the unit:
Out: 1; A
